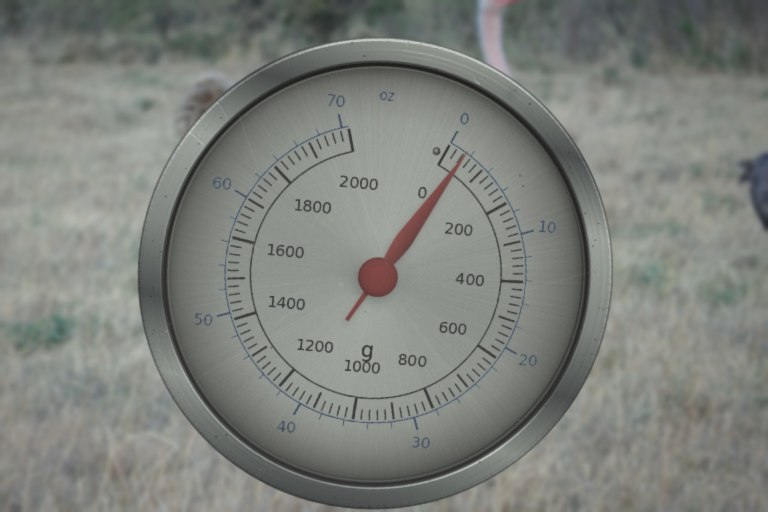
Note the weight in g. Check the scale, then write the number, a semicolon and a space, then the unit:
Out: 40; g
